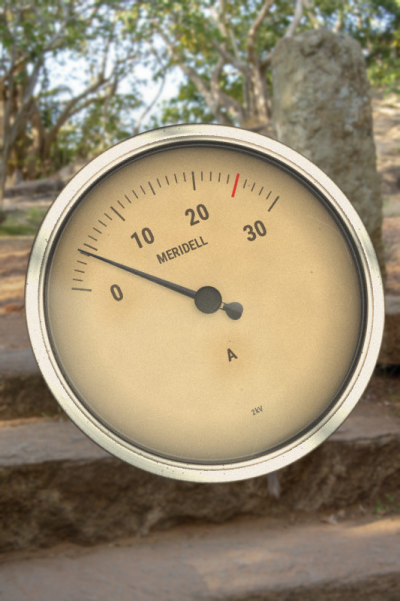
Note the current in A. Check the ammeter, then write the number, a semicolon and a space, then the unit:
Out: 4; A
